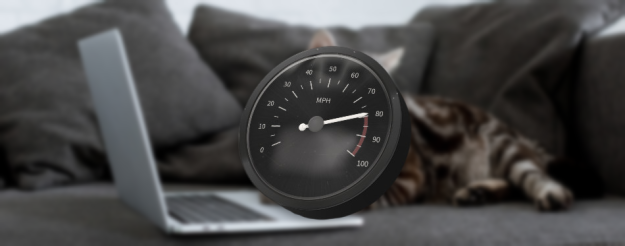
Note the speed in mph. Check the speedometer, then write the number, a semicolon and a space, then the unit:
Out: 80; mph
